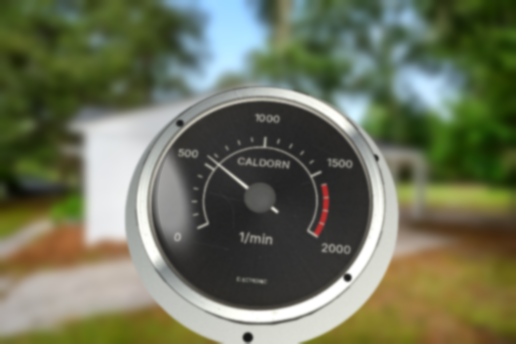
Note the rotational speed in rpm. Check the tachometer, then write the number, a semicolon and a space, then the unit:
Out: 550; rpm
